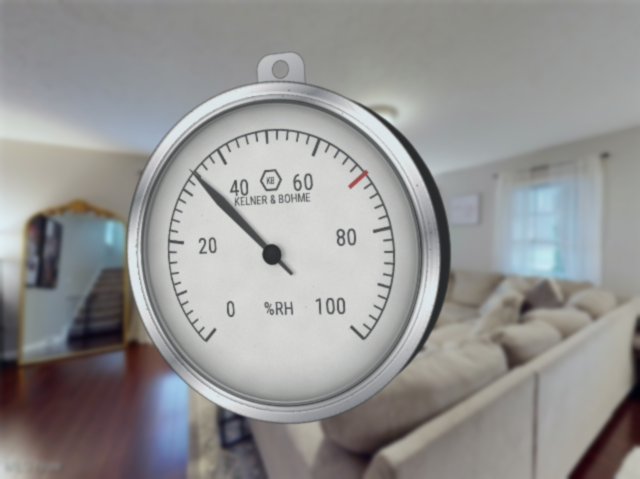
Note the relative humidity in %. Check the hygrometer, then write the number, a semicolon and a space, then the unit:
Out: 34; %
